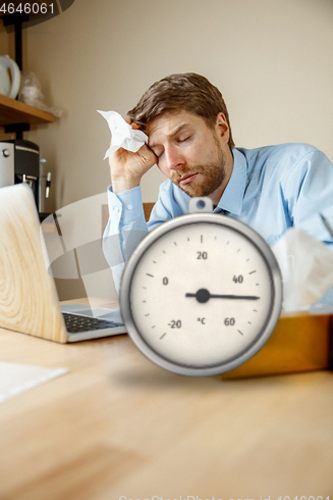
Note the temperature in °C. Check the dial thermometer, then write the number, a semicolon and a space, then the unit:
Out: 48; °C
